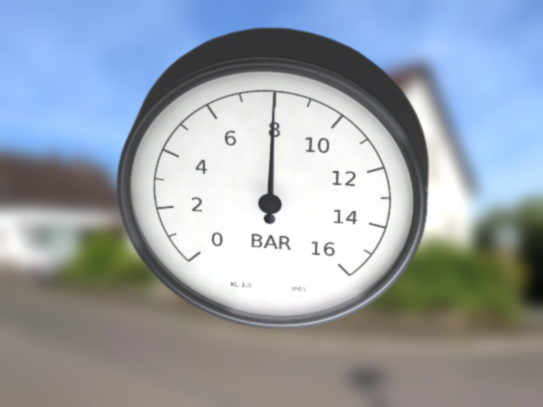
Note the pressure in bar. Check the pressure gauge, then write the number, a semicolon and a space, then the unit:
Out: 8; bar
